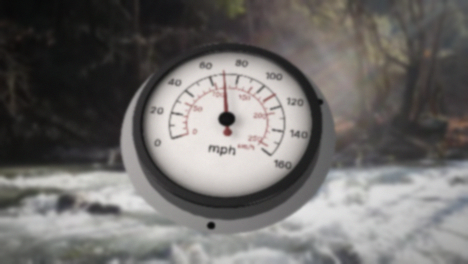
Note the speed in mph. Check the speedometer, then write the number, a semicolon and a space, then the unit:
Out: 70; mph
